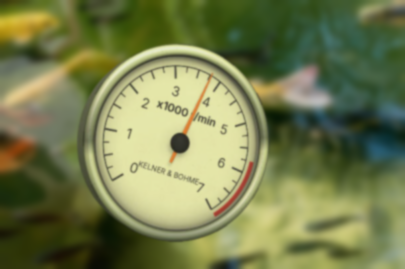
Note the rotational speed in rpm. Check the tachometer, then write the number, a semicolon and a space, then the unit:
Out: 3750; rpm
